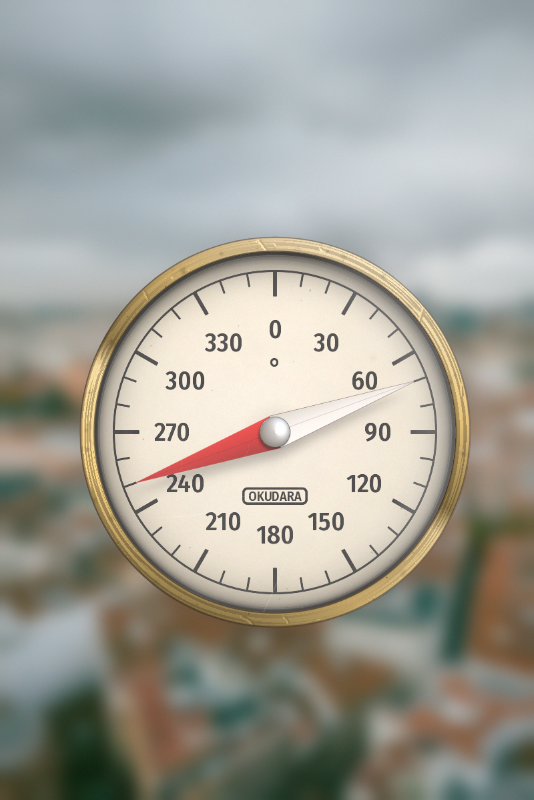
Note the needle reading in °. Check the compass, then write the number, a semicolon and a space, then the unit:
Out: 250; °
